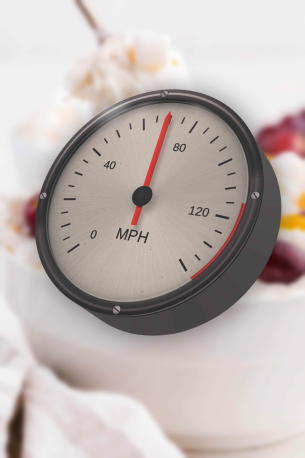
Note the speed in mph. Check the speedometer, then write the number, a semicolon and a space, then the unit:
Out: 70; mph
